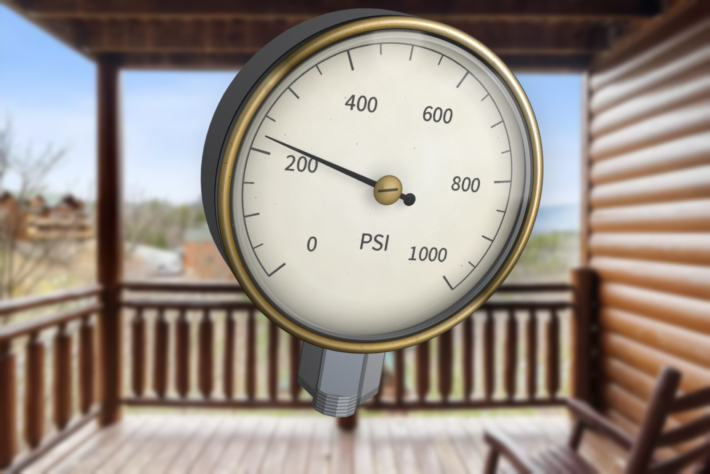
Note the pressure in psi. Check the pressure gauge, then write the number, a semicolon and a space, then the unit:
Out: 225; psi
